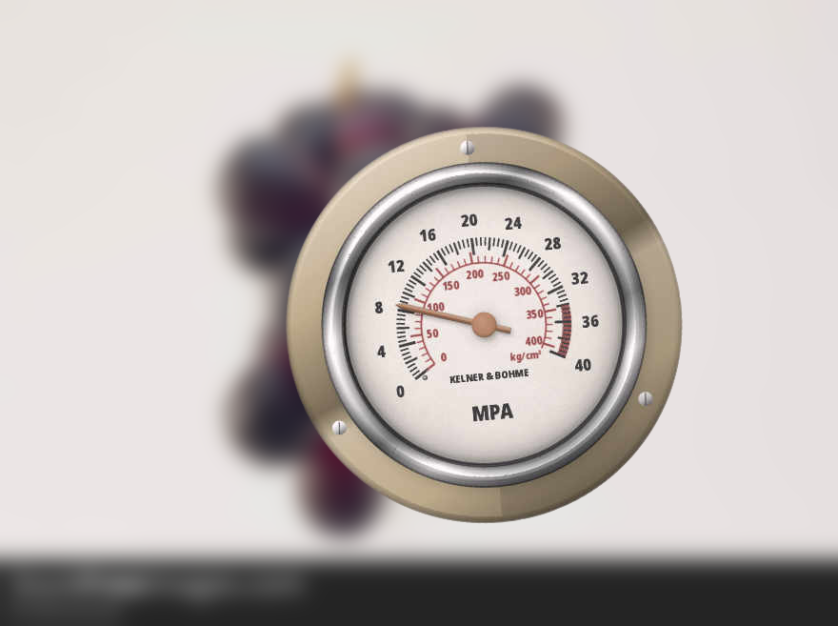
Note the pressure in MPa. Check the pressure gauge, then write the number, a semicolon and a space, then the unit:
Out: 8.5; MPa
